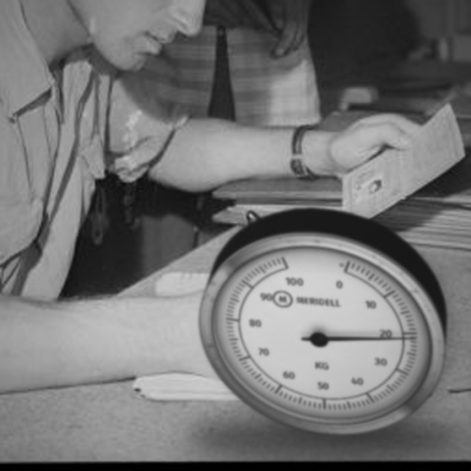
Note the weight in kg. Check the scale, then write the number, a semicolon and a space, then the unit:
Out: 20; kg
